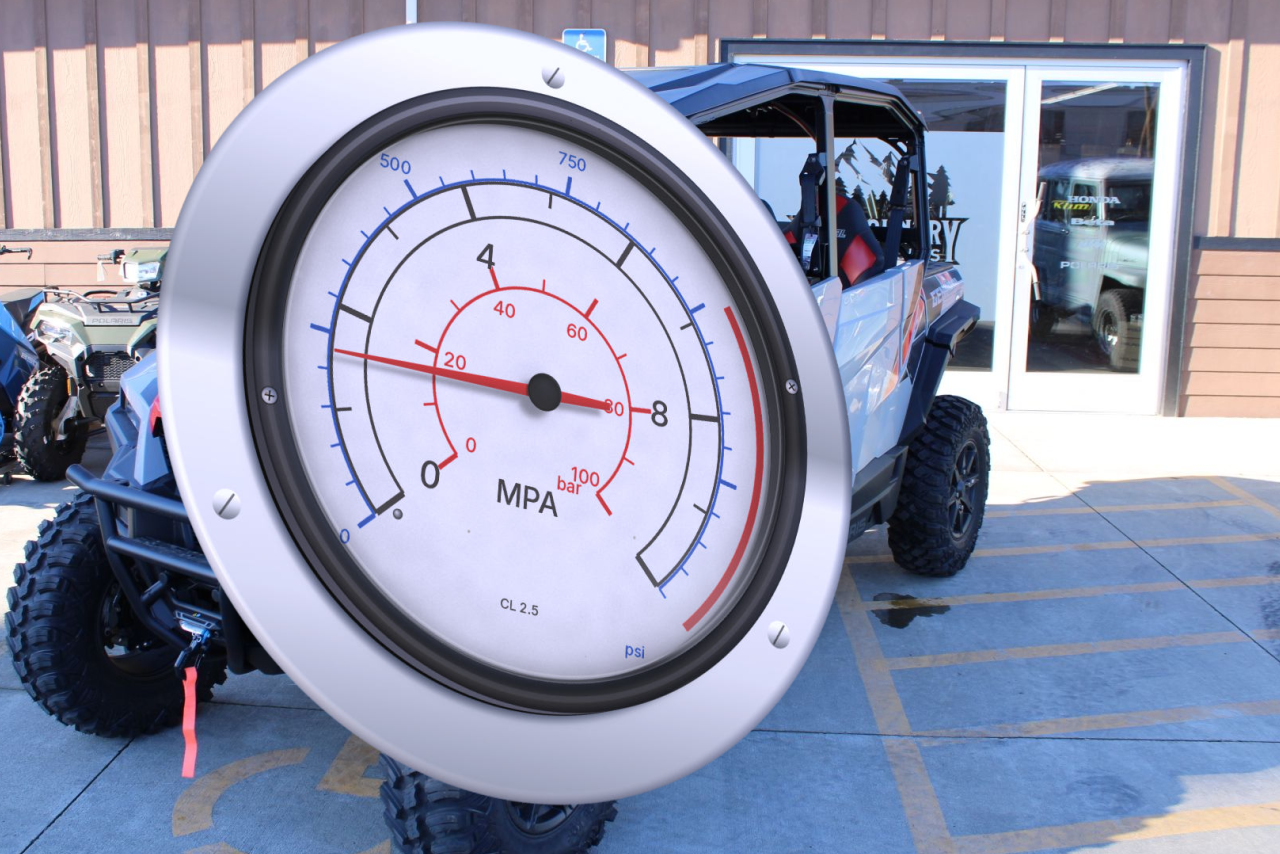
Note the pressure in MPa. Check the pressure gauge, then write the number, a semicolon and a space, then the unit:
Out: 1.5; MPa
